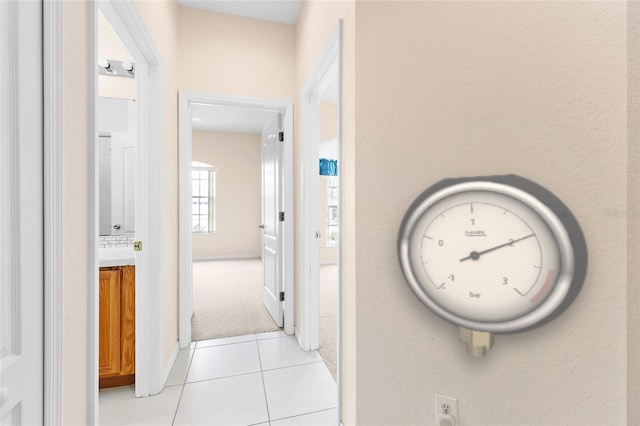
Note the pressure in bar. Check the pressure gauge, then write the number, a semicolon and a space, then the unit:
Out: 2; bar
